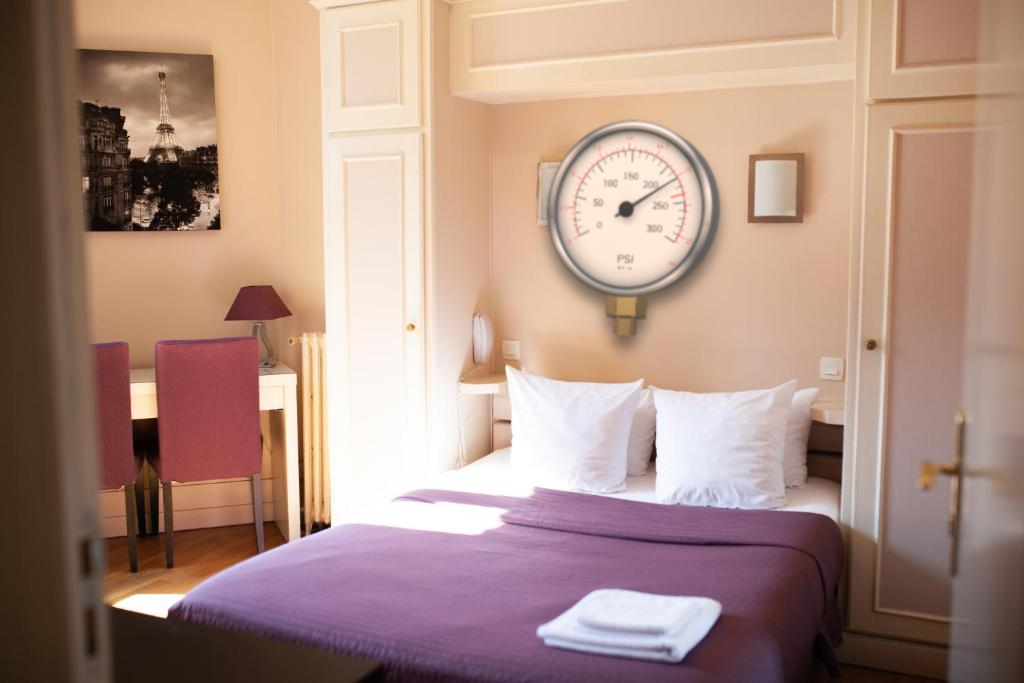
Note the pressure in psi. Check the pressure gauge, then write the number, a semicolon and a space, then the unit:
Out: 220; psi
